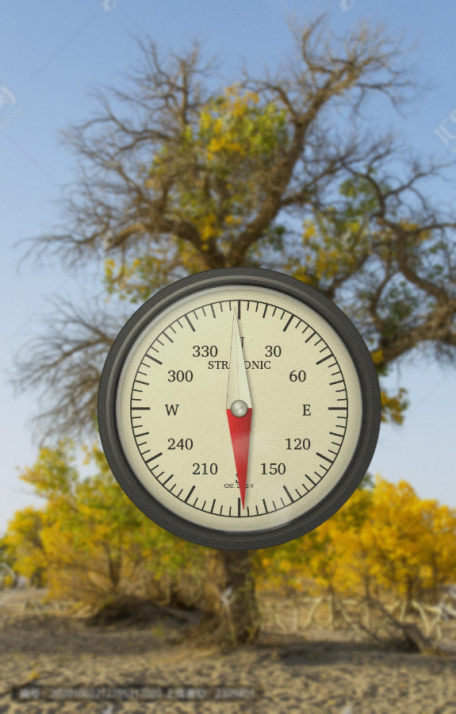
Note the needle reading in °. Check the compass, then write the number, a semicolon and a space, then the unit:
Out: 177.5; °
